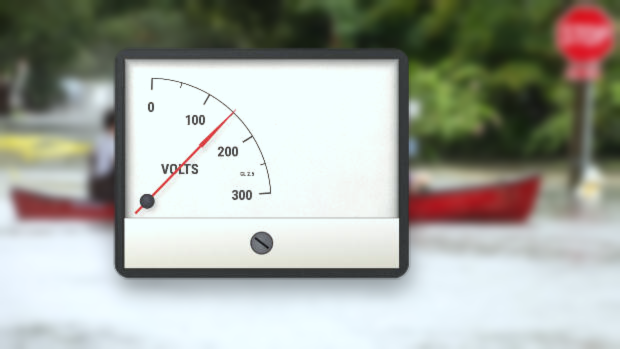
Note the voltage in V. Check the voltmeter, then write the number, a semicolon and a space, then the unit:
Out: 150; V
